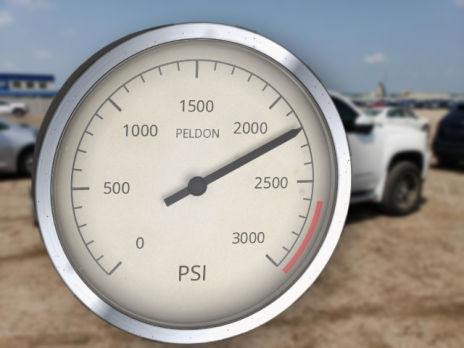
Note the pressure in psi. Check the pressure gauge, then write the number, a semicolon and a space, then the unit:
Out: 2200; psi
